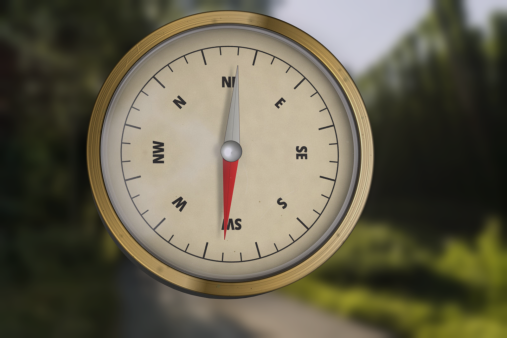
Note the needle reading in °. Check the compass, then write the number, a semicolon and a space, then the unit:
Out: 230; °
